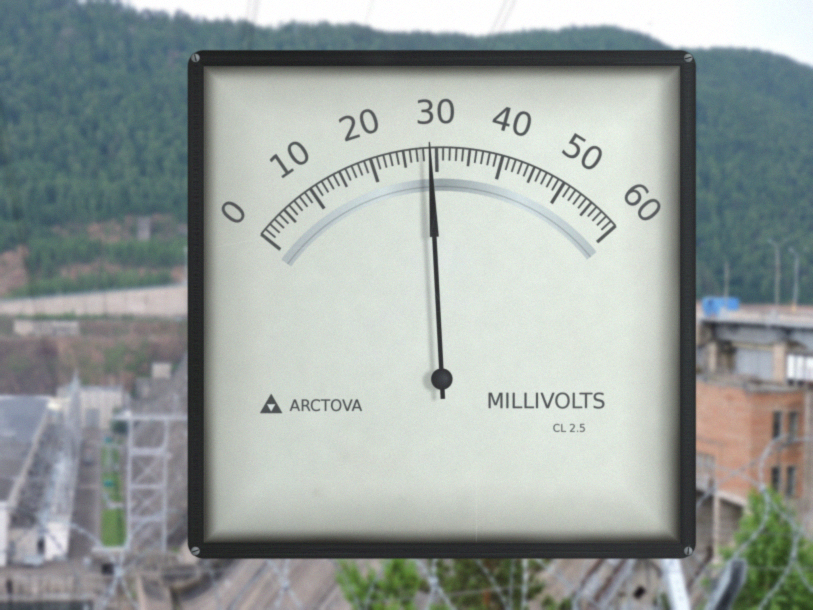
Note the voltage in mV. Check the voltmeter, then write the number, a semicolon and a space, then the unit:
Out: 29; mV
